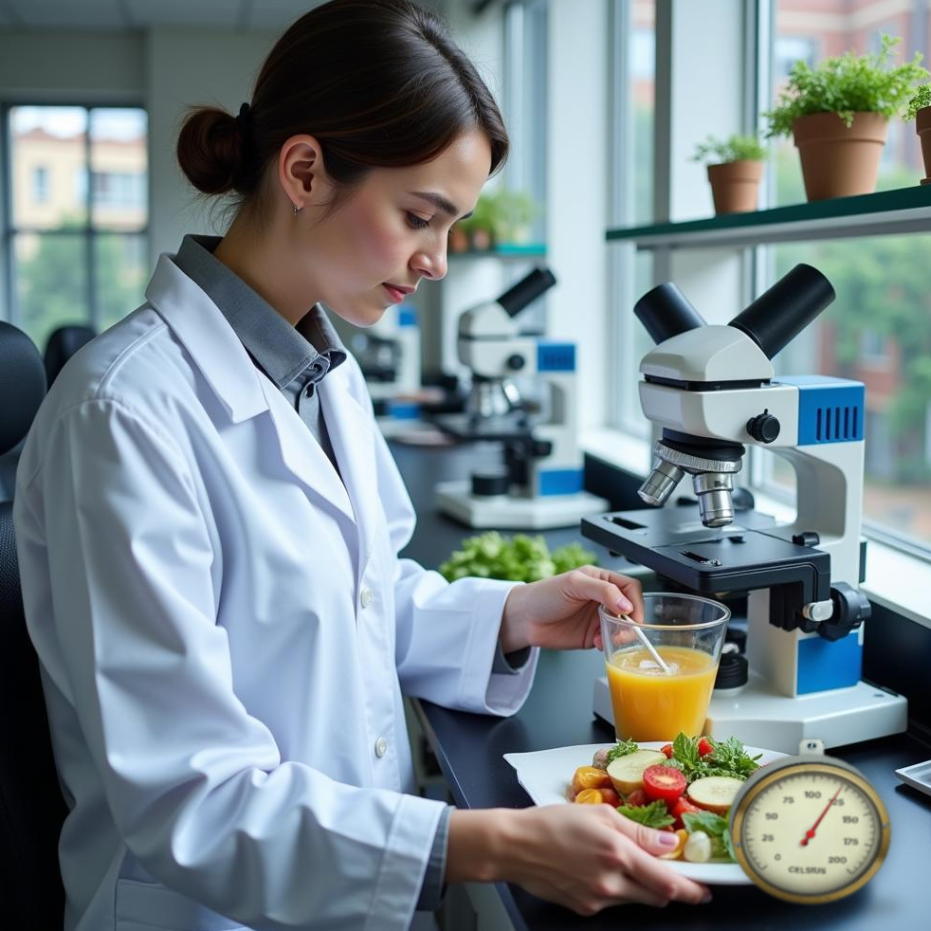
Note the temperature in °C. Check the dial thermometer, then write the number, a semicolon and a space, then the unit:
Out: 120; °C
